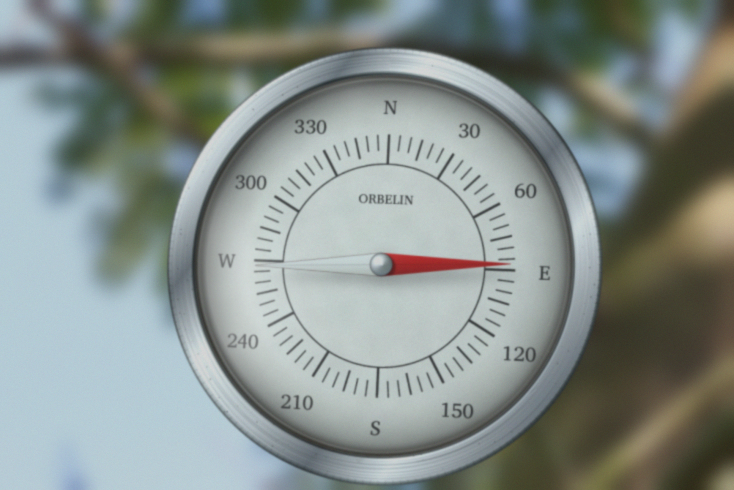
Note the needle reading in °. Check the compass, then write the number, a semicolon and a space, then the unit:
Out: 87.5; °
